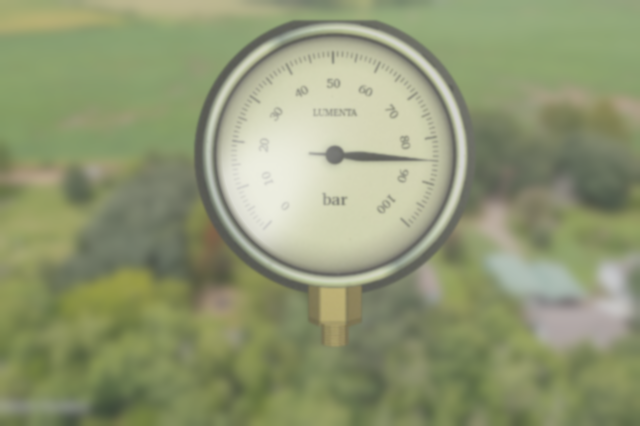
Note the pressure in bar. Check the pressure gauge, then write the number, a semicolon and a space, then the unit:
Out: 85; bar
